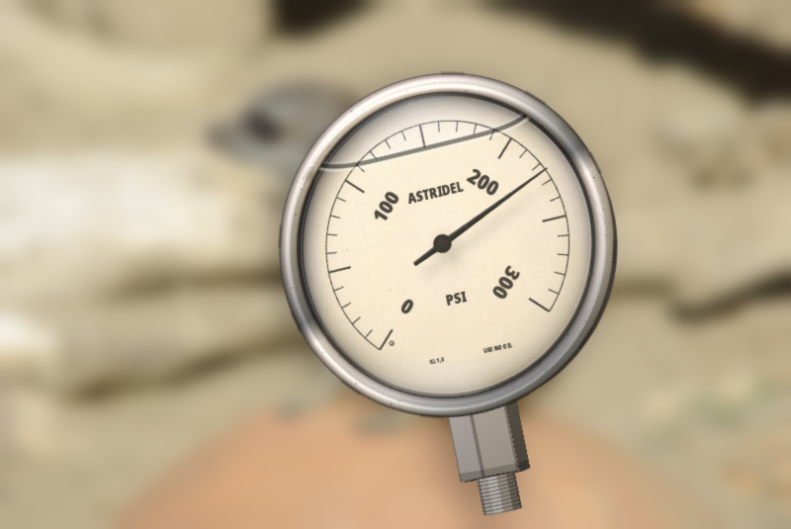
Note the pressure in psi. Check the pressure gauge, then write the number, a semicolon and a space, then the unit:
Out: 225; psi
